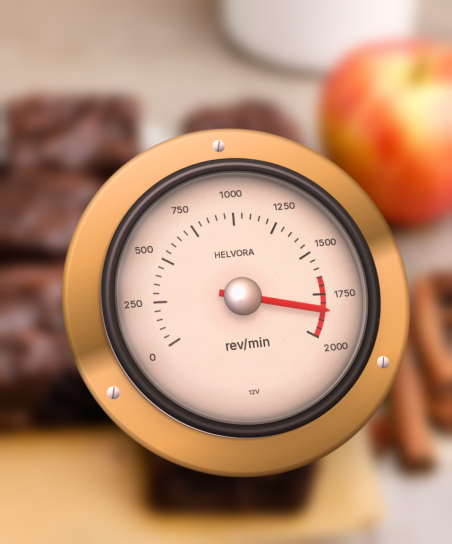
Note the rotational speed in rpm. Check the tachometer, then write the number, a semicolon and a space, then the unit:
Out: 1850; rpm
